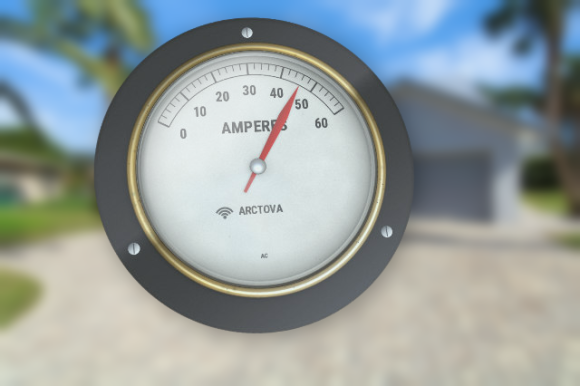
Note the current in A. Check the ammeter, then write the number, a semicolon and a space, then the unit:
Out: 46; A
